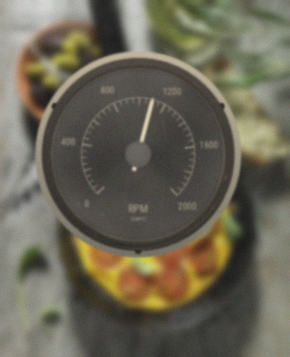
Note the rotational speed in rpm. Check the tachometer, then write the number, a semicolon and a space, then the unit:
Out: 1100; rpm
